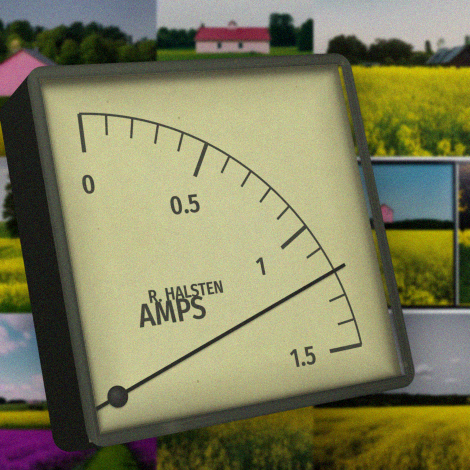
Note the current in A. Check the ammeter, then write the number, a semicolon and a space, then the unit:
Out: 1.2; A
